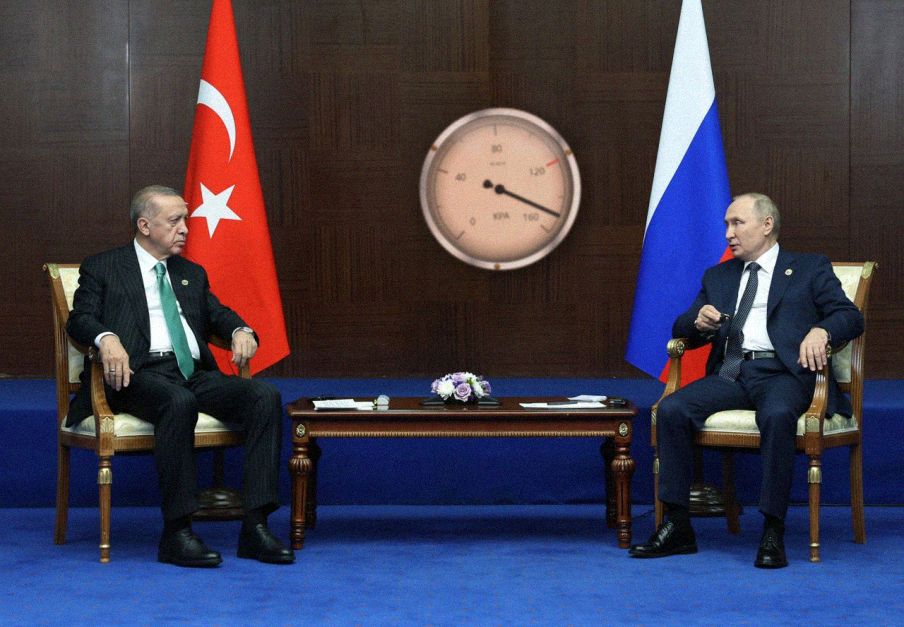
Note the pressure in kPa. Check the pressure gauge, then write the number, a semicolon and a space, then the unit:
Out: 150; kPa
